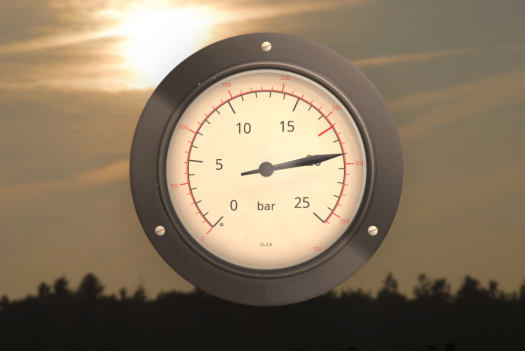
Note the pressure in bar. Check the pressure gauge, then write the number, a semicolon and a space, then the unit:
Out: 20; bar
